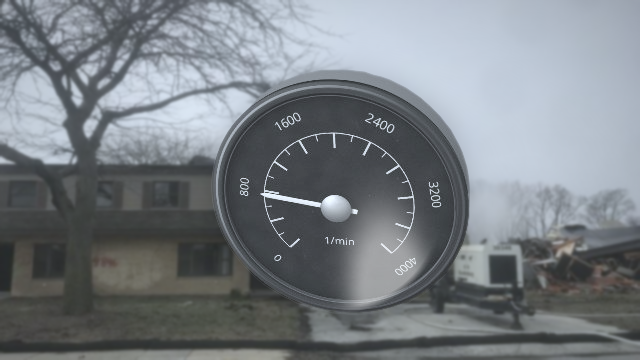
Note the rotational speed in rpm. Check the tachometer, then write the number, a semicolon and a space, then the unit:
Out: 800; rpm
